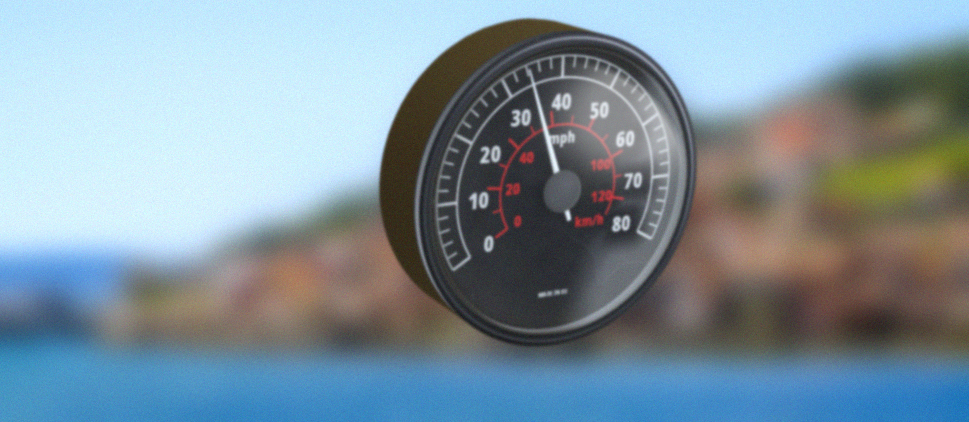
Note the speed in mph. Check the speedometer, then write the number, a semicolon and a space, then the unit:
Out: 34; mph
